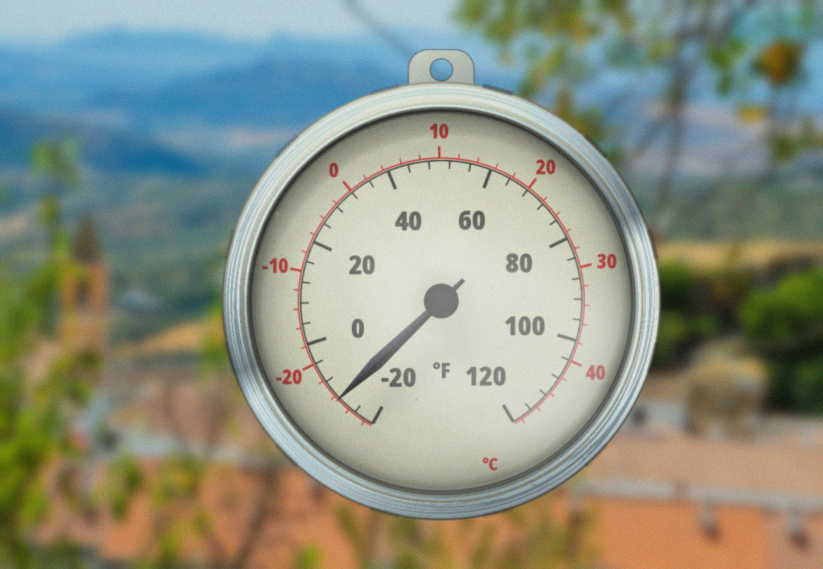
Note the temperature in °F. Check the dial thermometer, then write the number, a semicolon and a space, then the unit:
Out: -12; °F
